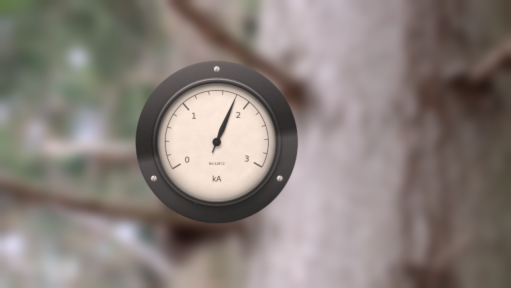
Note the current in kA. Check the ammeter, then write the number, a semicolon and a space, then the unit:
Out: 1.8; kA
